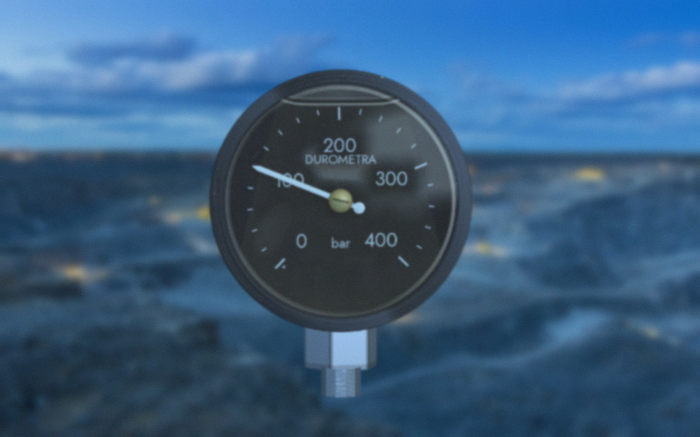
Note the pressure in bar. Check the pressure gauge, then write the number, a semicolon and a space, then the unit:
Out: 100; bar
